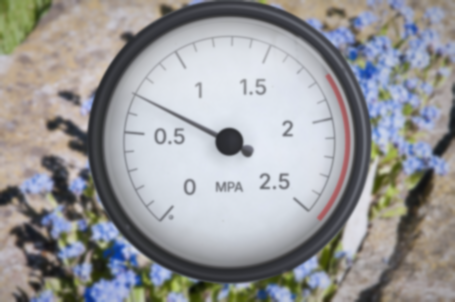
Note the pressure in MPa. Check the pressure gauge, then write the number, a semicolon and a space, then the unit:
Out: 0.7; MPa
